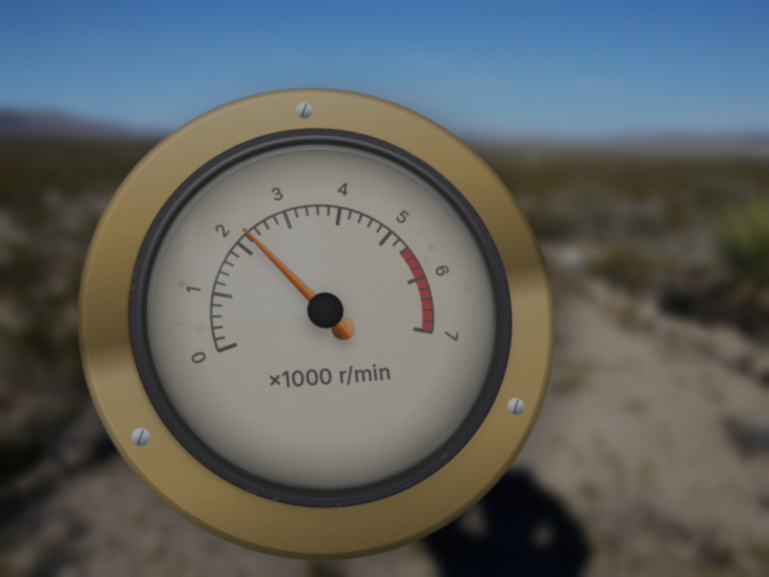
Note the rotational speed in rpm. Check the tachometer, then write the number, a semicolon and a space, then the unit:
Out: 2200; rpm
